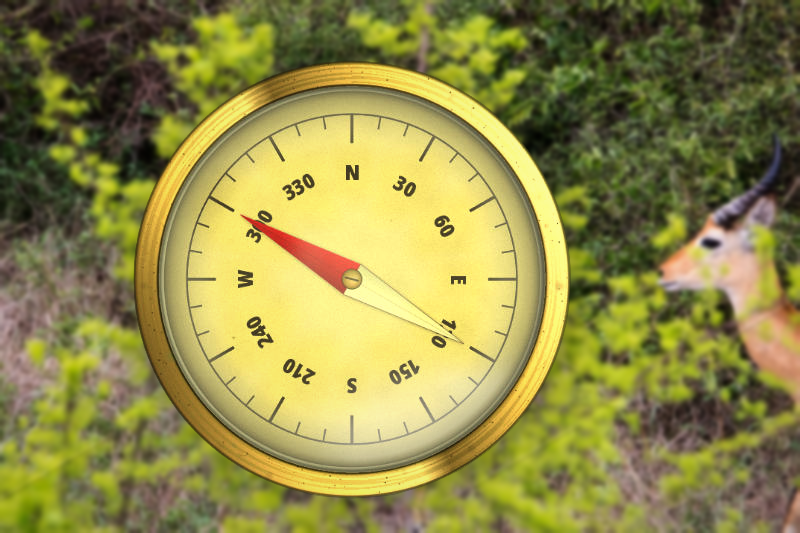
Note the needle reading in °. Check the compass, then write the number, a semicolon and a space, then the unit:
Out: 300; °
